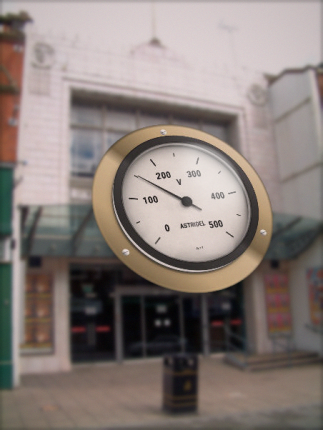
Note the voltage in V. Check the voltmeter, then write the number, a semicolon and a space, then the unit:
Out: 150; V
